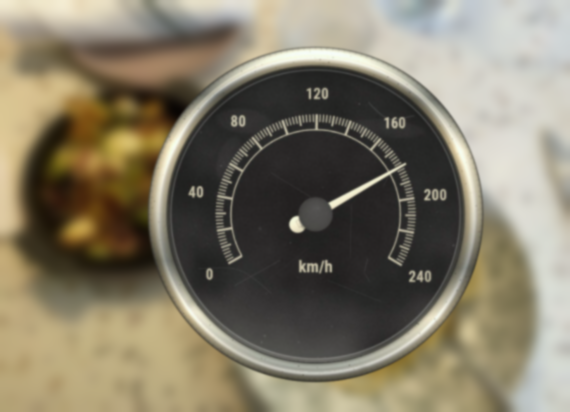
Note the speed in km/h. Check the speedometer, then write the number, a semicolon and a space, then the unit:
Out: 180; km/h
